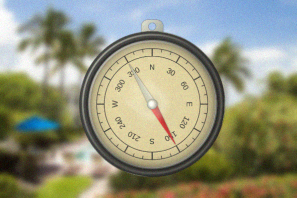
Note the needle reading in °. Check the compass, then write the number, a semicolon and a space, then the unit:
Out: 150; °
